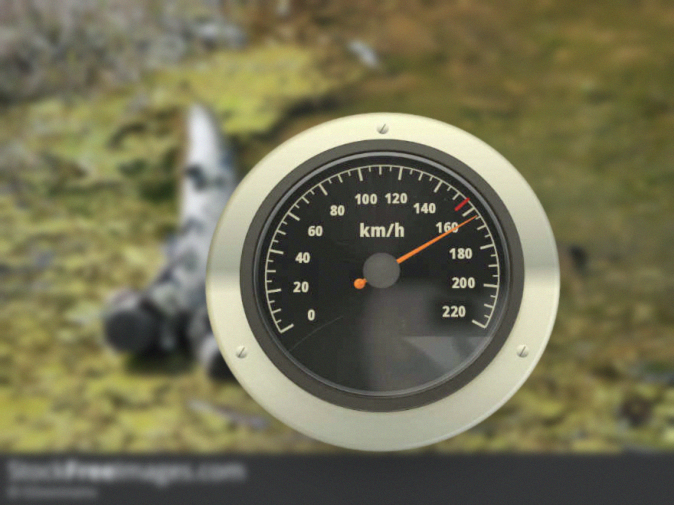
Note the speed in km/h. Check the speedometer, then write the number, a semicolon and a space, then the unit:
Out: 165; km/h
